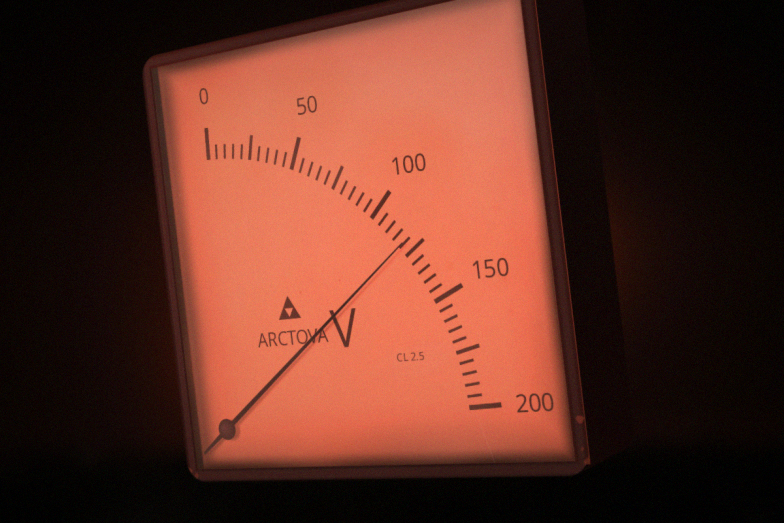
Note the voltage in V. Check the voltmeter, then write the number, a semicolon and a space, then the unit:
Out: 120; V
